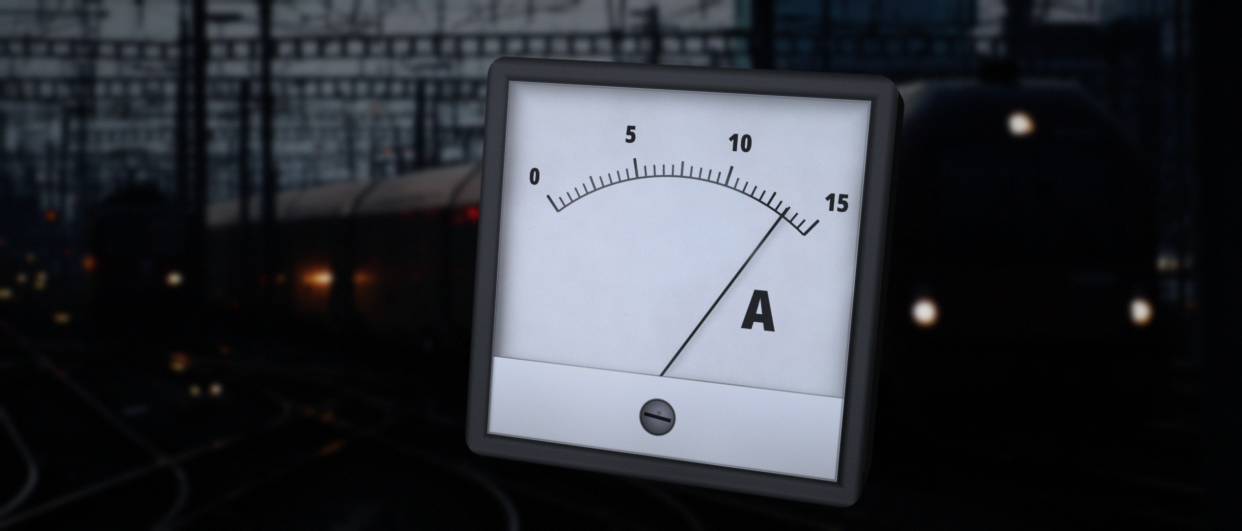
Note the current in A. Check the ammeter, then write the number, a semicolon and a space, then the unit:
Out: 13.5; A
